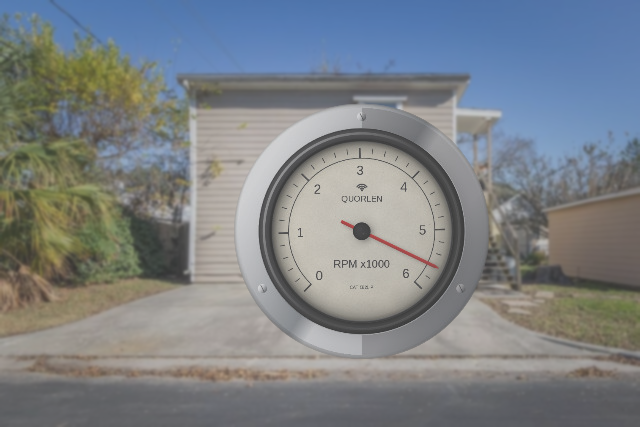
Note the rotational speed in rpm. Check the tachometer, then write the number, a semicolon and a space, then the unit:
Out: 5600; rpm
